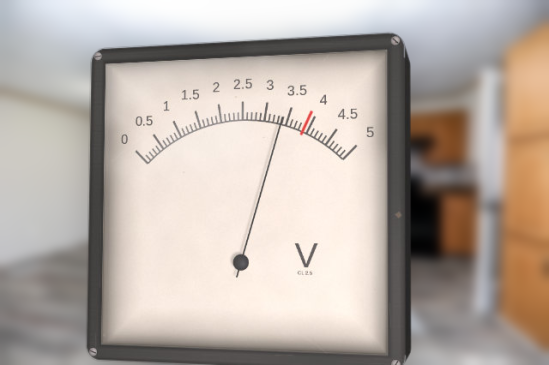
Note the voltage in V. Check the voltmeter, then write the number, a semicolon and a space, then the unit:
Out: 3.4; V
